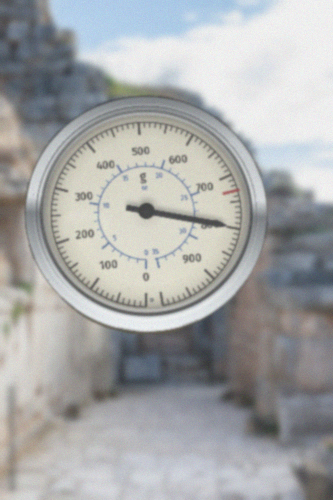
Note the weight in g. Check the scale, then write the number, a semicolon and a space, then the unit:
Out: 800; g
